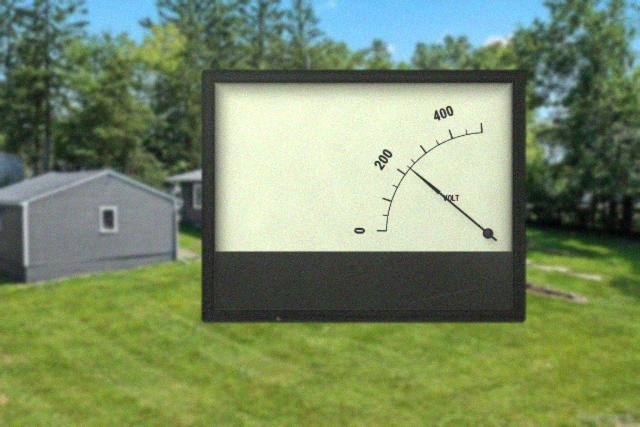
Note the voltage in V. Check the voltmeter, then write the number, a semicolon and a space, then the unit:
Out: 225; V
